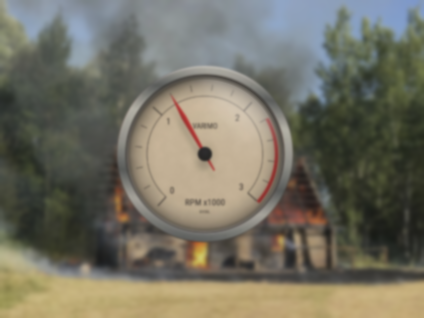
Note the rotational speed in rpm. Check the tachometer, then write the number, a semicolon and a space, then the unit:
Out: 1200; rpm
